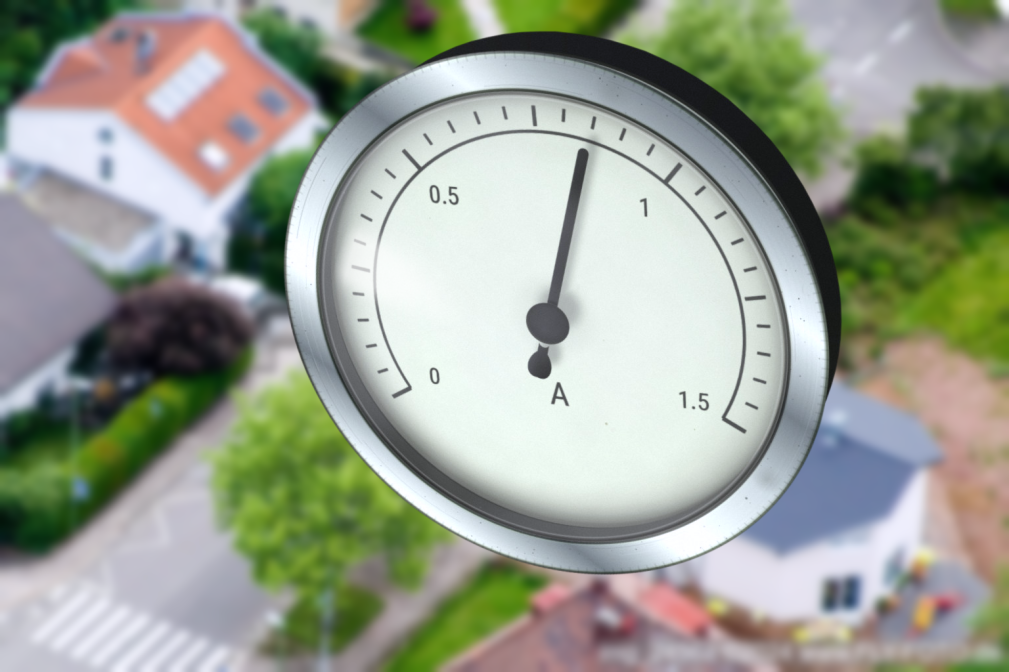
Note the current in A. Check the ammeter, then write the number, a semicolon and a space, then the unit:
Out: 0.85; A
